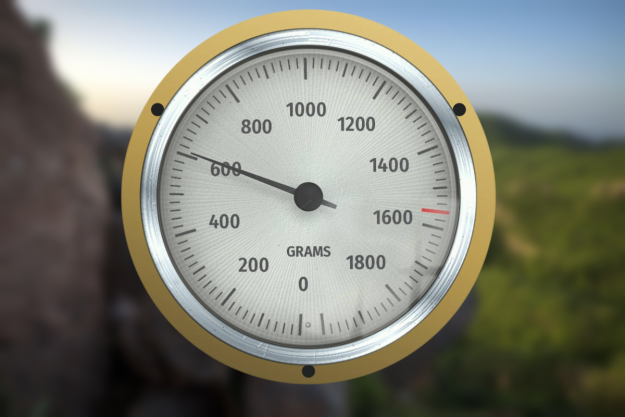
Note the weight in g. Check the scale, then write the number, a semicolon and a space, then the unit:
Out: 610; g
